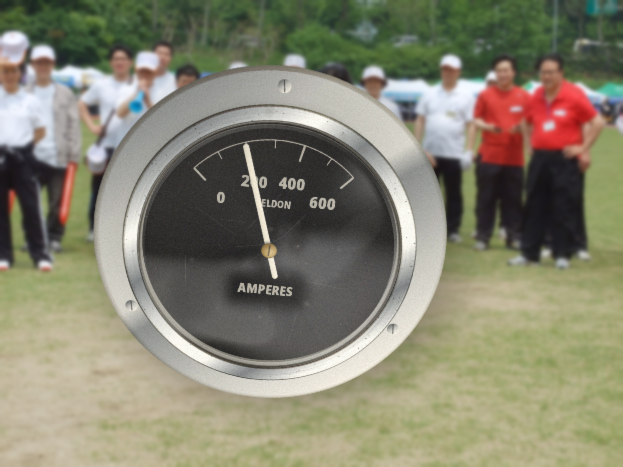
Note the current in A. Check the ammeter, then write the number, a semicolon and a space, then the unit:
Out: 200; A
